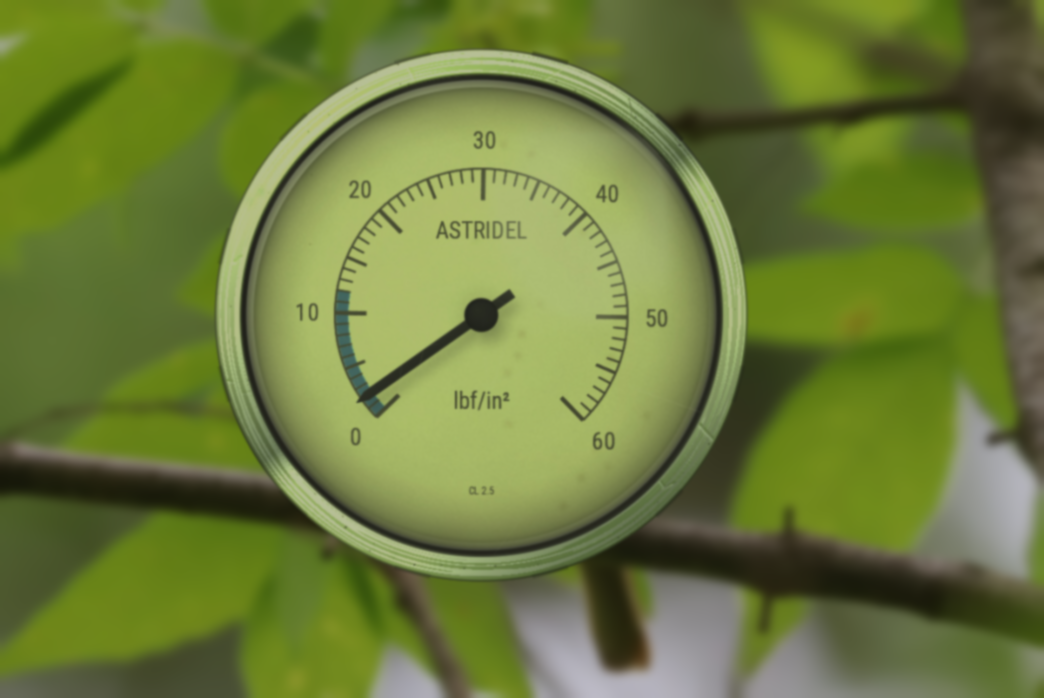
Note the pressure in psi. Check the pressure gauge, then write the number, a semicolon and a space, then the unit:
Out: 2; psi
